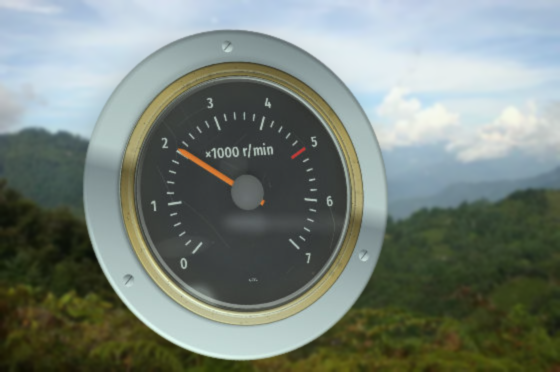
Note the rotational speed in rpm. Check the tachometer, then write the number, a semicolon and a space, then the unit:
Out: 2000; rpm
